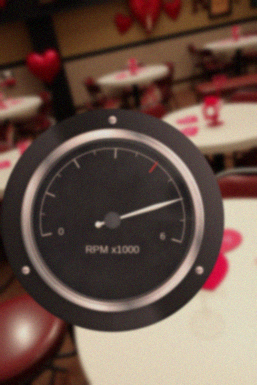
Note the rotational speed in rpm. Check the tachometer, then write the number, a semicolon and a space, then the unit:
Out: 5000; rpm
